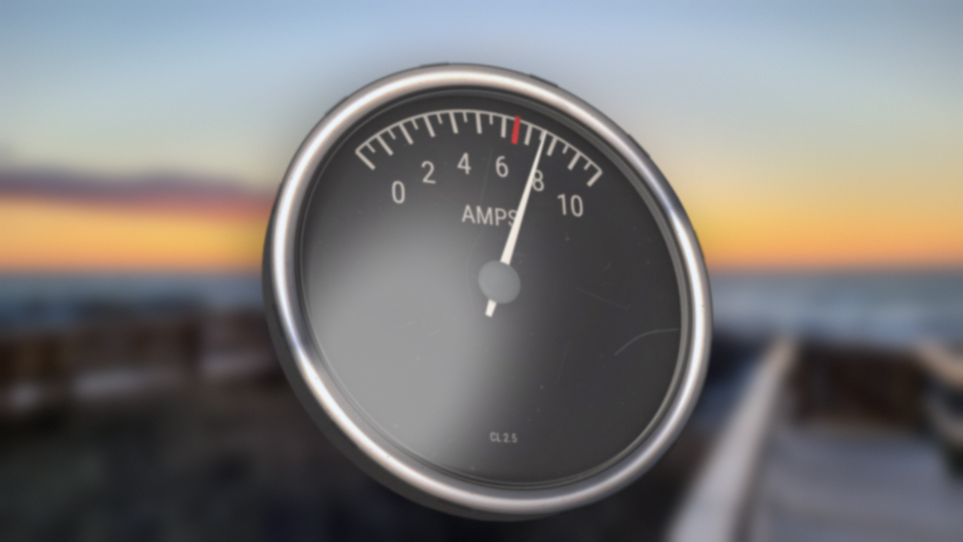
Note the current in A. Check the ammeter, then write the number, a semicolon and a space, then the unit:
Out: 7.5; A
